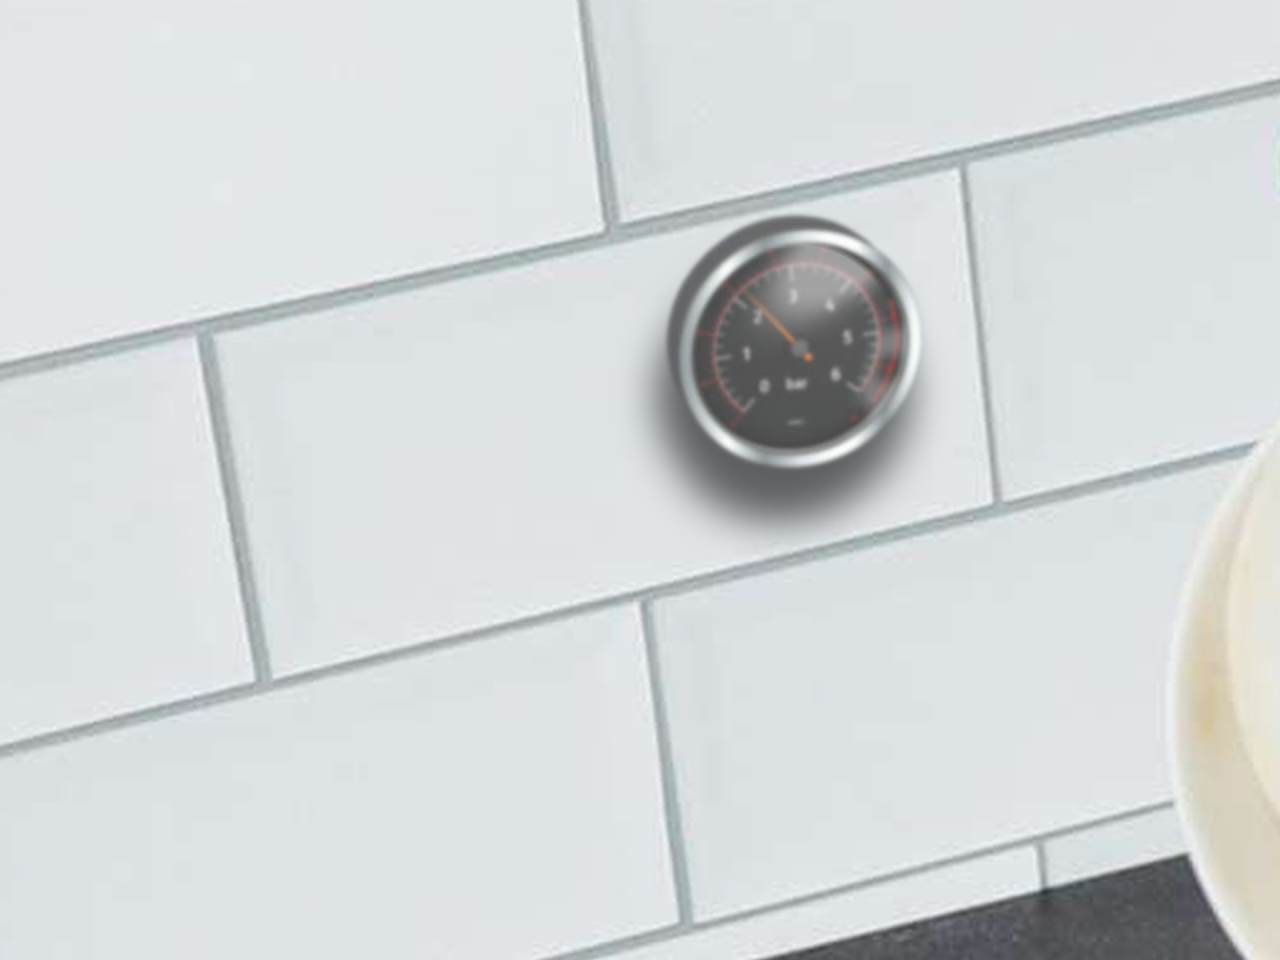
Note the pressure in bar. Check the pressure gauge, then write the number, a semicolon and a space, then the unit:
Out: 2.2; bar
